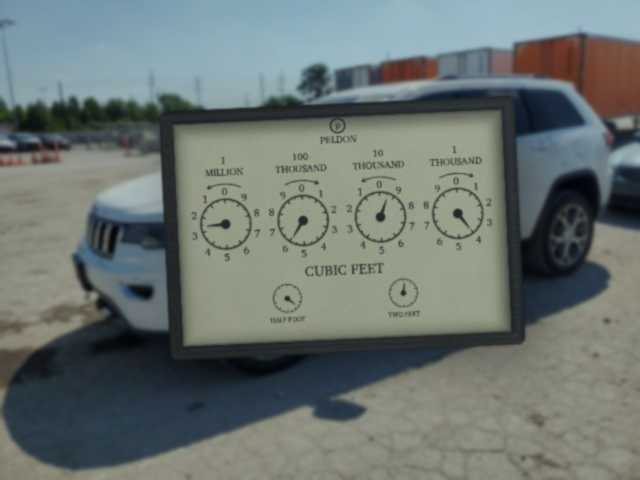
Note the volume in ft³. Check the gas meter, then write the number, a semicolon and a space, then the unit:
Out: 259400; ft³
